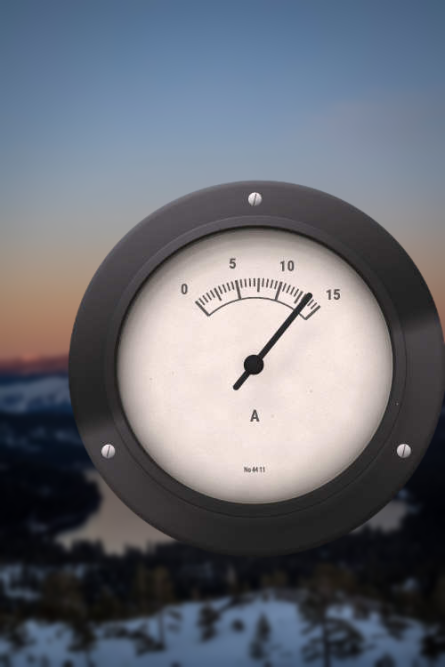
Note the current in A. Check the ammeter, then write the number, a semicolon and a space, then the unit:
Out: 13.5; A
